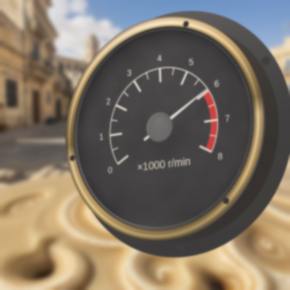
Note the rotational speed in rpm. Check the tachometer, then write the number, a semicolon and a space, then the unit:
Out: 6000; rpm
